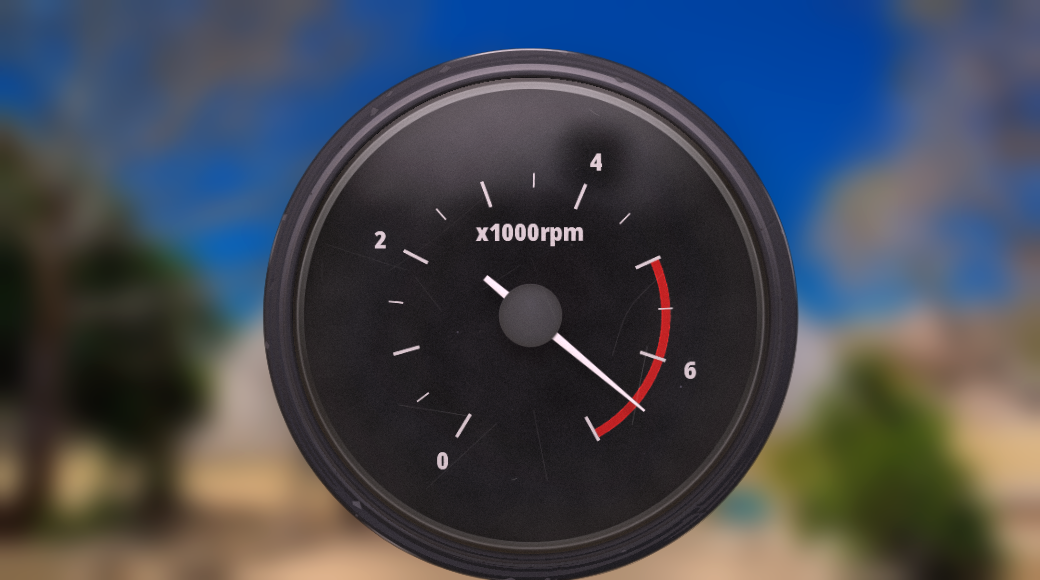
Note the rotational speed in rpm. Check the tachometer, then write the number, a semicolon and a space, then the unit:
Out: 6500; rpm
